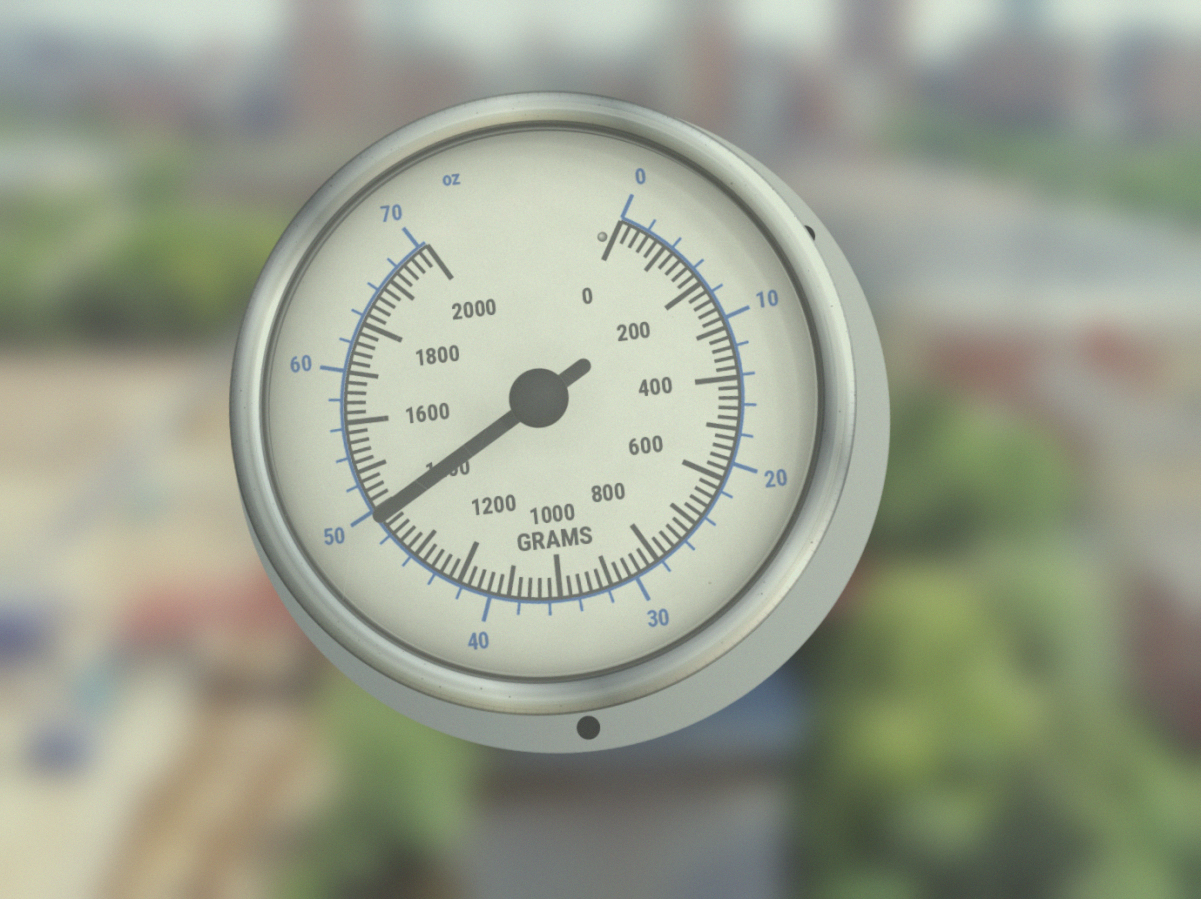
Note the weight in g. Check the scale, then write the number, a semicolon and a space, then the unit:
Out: 1400; g
